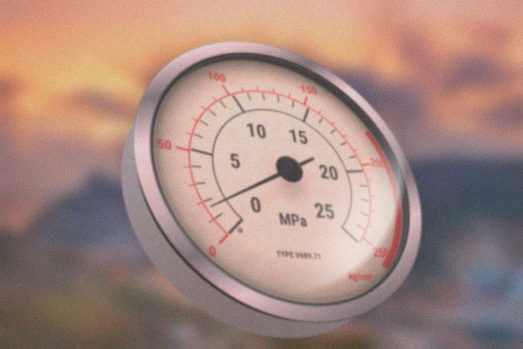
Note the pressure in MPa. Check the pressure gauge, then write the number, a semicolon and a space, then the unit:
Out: 1.5; MPa
